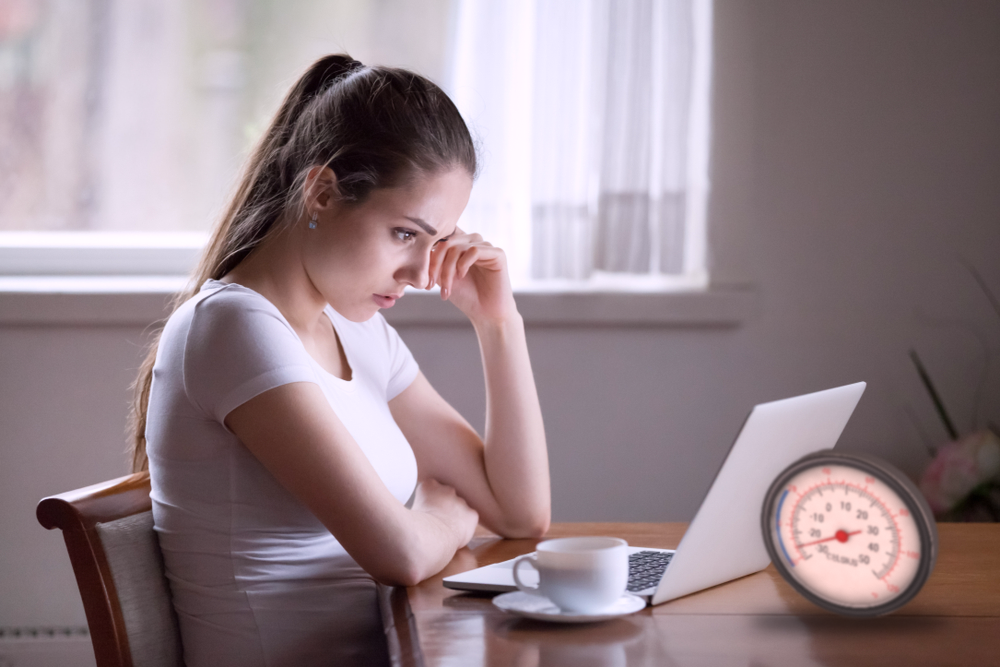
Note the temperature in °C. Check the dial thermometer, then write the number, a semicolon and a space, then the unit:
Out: -25; °C
